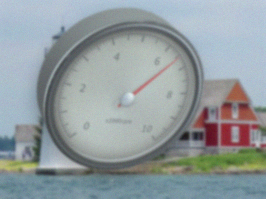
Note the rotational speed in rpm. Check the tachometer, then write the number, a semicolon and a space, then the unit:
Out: 6500; rpm
